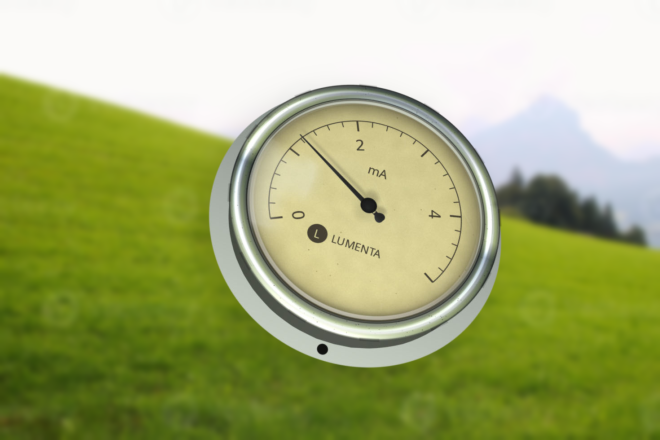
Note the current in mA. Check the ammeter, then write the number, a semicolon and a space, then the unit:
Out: 1.2; mA
